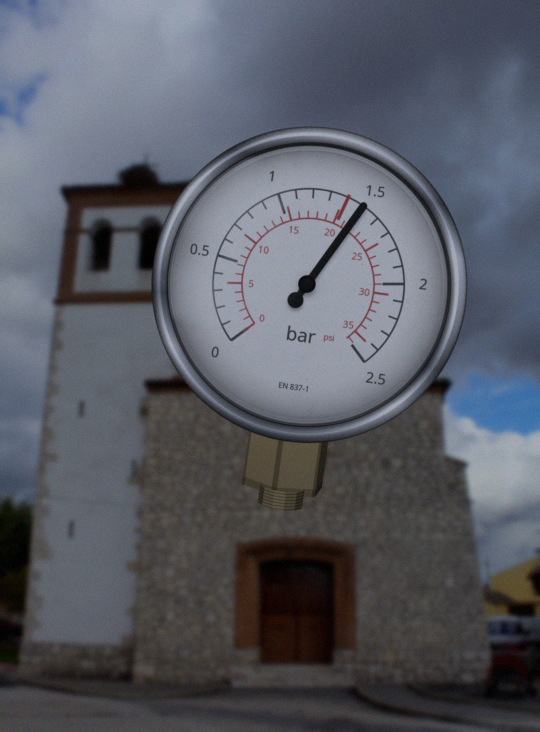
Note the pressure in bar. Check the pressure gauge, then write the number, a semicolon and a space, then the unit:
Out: 1.5; bar
